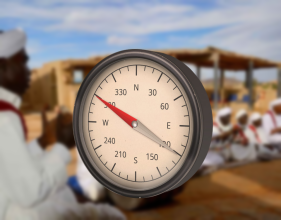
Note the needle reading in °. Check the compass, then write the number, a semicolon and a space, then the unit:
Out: 300; °
